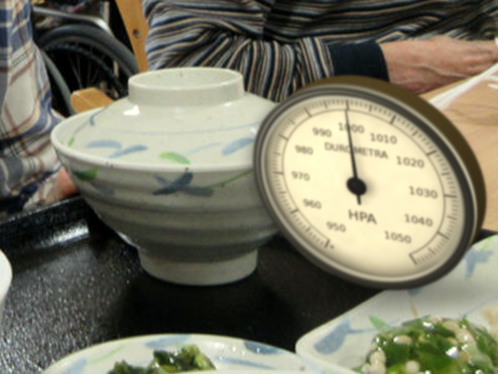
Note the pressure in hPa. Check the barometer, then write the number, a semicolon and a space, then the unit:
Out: 1000; hPa
